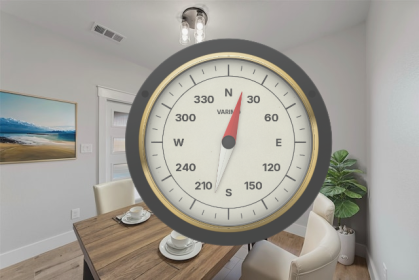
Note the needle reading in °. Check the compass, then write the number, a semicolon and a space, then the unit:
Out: 15; °
